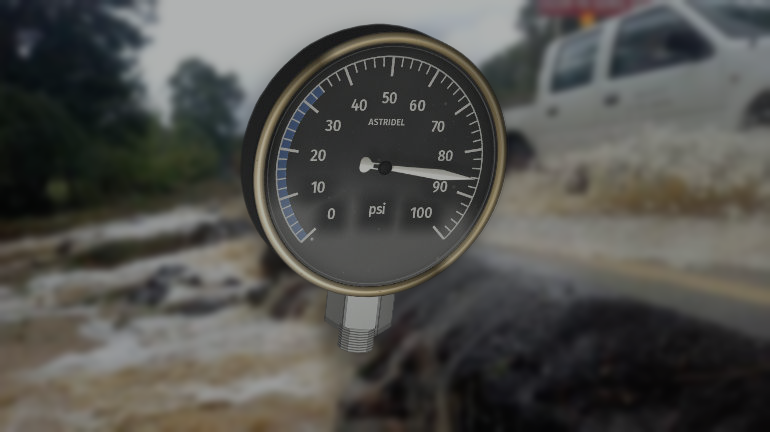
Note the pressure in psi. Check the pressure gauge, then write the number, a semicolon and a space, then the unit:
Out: 86; psi
